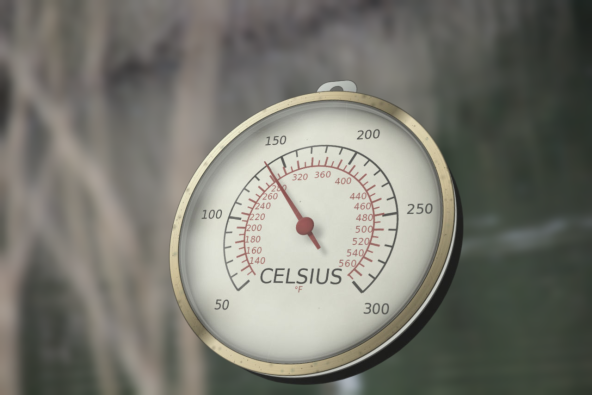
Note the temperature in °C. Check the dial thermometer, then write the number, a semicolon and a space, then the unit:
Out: 140; °C
